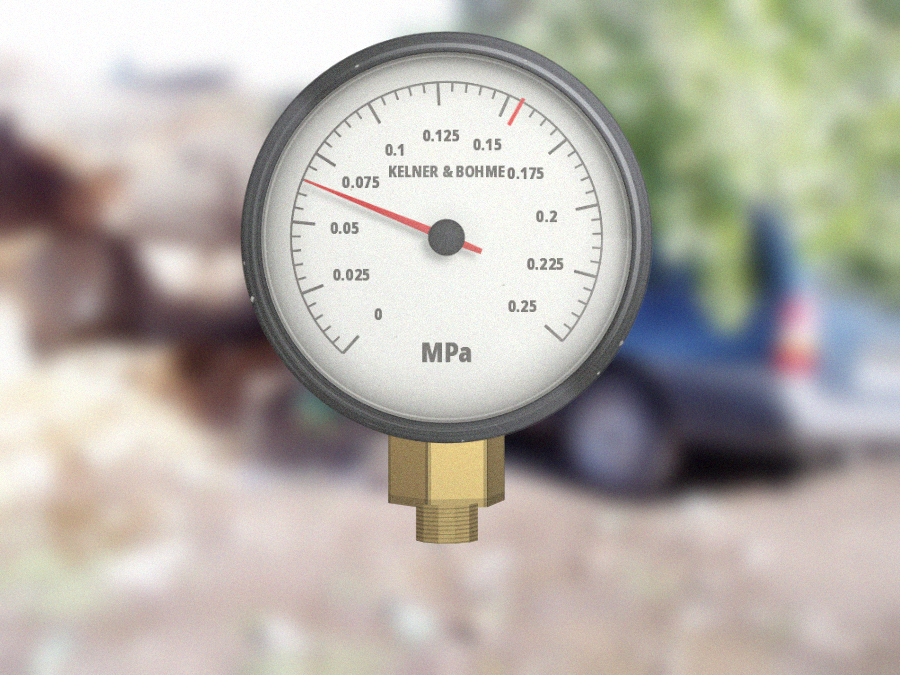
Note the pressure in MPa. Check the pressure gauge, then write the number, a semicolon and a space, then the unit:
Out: 0.065; MPa
